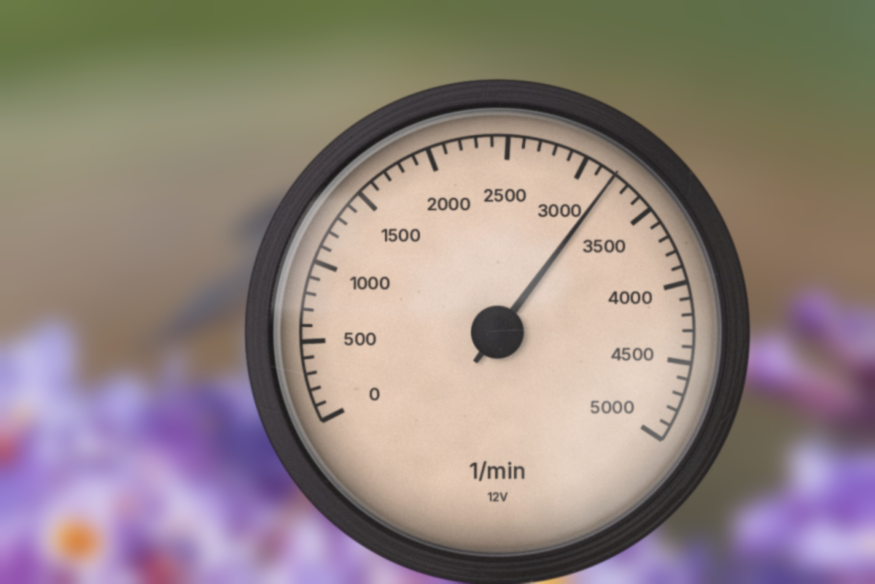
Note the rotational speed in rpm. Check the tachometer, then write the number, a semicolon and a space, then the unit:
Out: 3200; rpm
